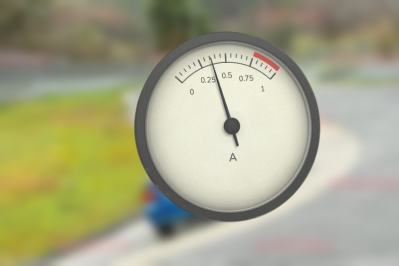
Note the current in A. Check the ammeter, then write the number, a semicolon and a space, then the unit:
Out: 0.35; A
